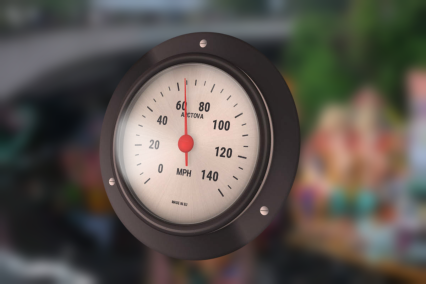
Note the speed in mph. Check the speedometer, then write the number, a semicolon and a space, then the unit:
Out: 65; mph
